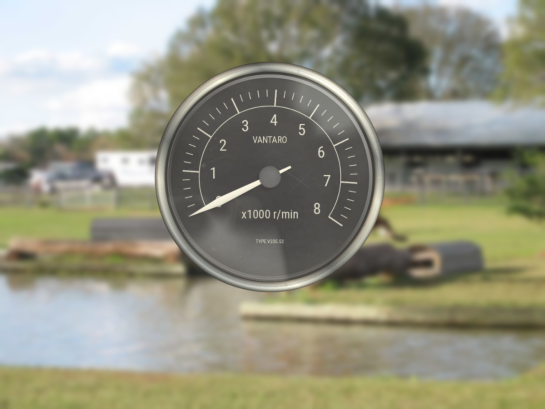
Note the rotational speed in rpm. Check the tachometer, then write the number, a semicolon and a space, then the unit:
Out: 0; rpm
